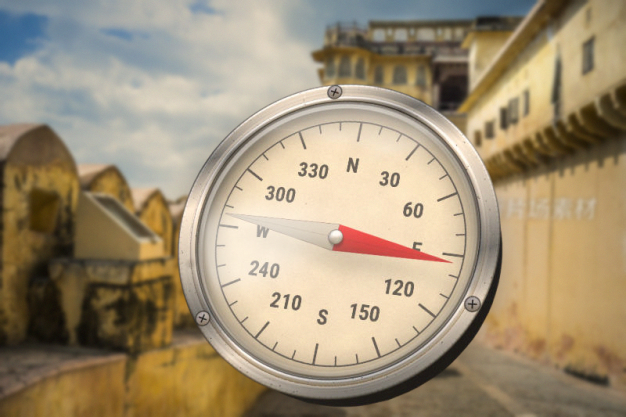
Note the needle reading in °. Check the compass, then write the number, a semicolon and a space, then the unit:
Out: 95; °
